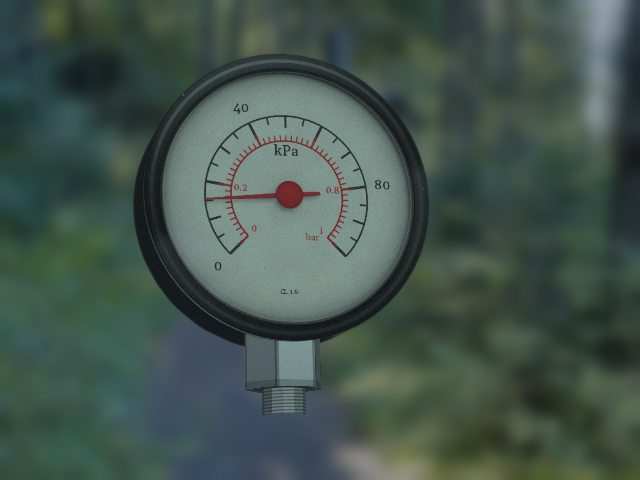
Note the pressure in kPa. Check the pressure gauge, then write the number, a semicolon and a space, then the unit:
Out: 15; kPa
